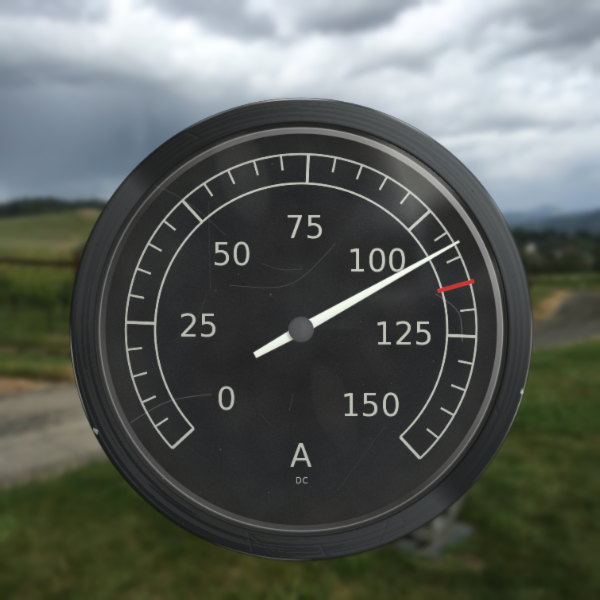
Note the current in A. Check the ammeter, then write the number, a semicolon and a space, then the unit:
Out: 107.5; A
